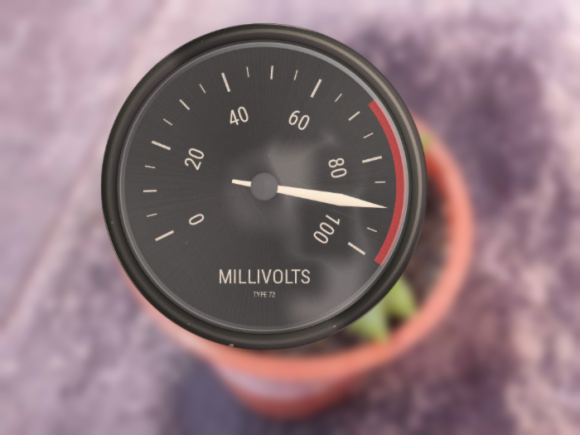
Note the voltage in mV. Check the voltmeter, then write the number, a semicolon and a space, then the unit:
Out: 90; mV
